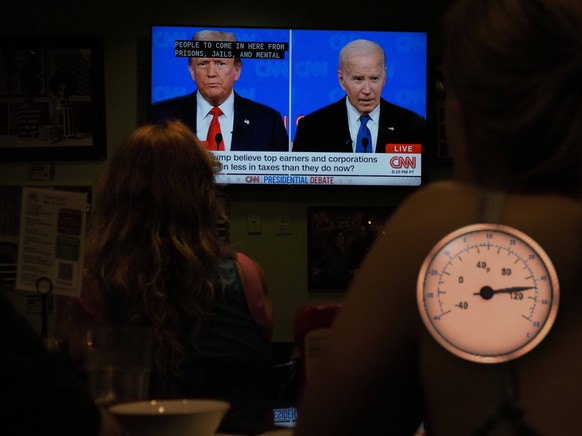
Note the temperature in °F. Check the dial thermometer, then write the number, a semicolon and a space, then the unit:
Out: 110; °F
